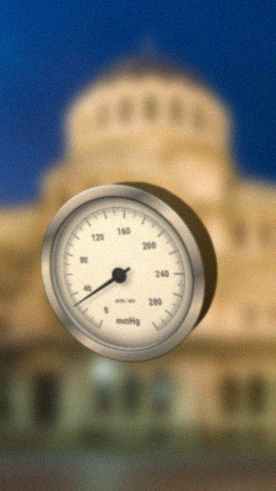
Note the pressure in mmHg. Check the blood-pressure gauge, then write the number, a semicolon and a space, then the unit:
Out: 30; mmHg
